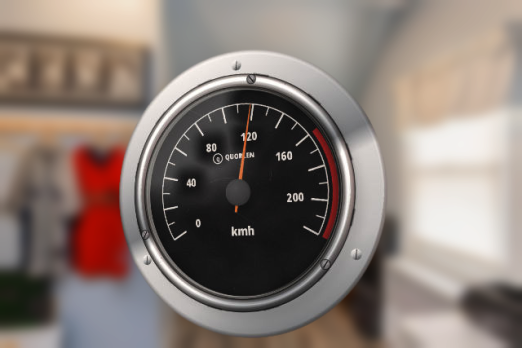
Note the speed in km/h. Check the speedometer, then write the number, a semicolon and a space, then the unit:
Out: 120; km/h
